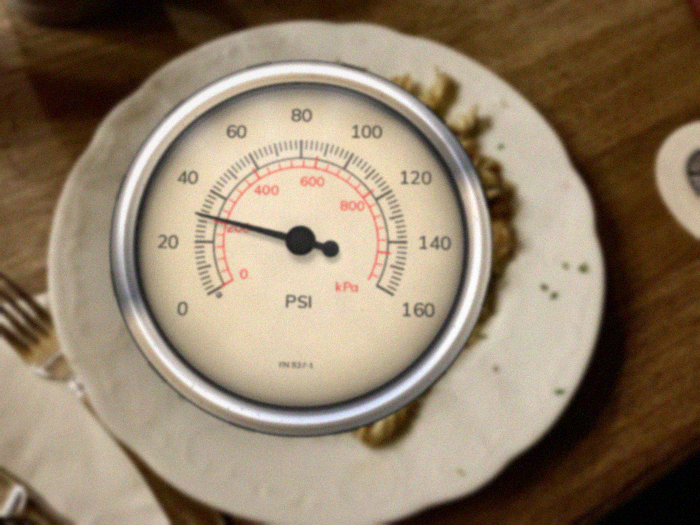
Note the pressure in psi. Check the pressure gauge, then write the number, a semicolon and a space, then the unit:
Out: 30; psi
